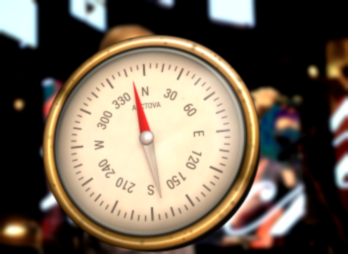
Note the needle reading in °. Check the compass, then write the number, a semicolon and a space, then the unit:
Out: 350; °
